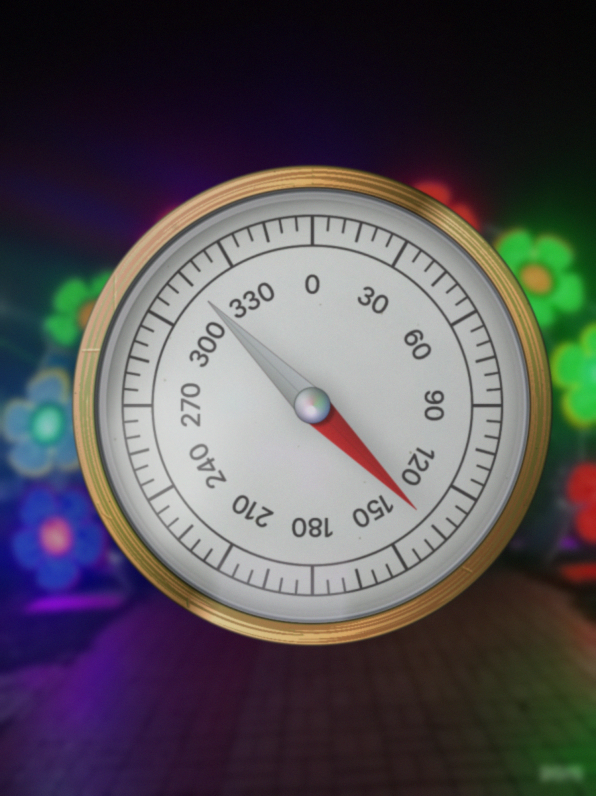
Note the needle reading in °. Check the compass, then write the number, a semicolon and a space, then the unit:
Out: 135; °
